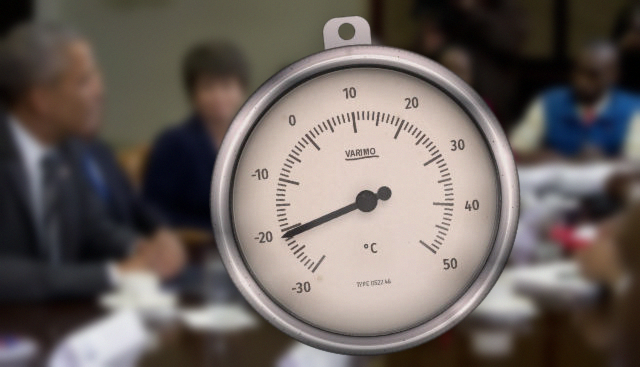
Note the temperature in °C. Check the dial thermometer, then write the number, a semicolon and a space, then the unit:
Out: -21; °C
